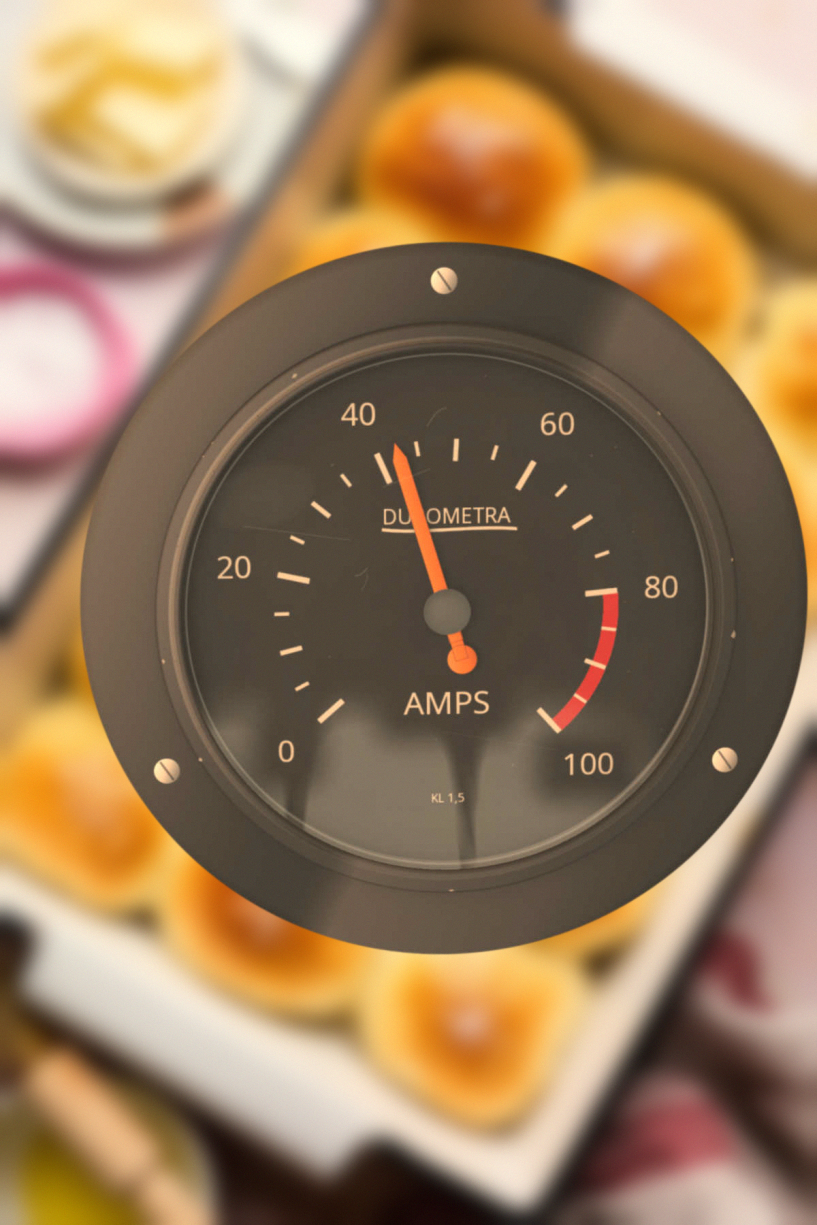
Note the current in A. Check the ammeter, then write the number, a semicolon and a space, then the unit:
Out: 42.5; A
